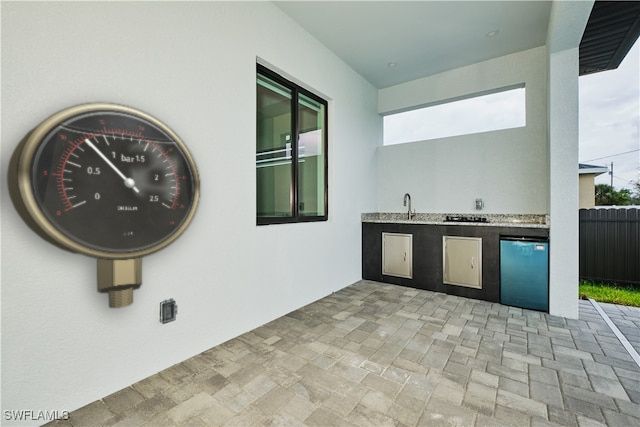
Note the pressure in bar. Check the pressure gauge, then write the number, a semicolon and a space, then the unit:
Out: 0.8; bar
